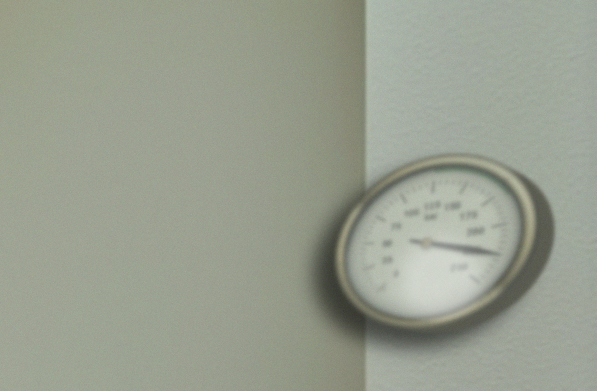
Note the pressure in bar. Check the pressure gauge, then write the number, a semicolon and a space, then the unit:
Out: 225; bar
